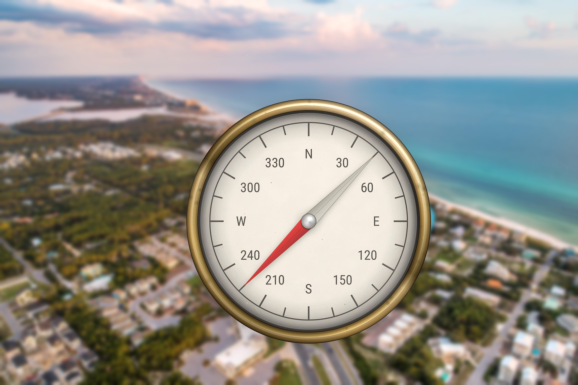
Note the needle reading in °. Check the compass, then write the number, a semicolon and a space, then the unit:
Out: 225; °
